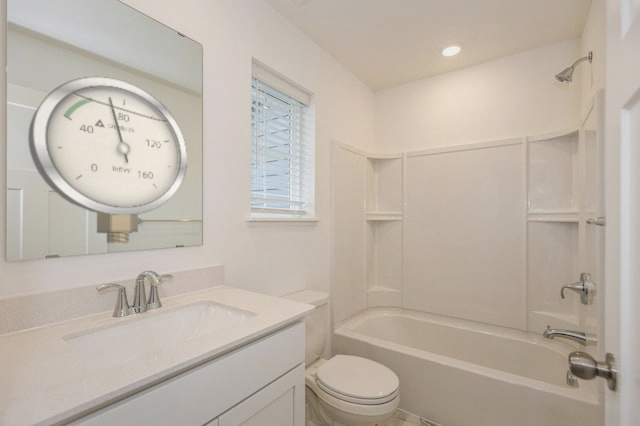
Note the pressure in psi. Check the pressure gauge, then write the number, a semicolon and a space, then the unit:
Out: 70; psi
